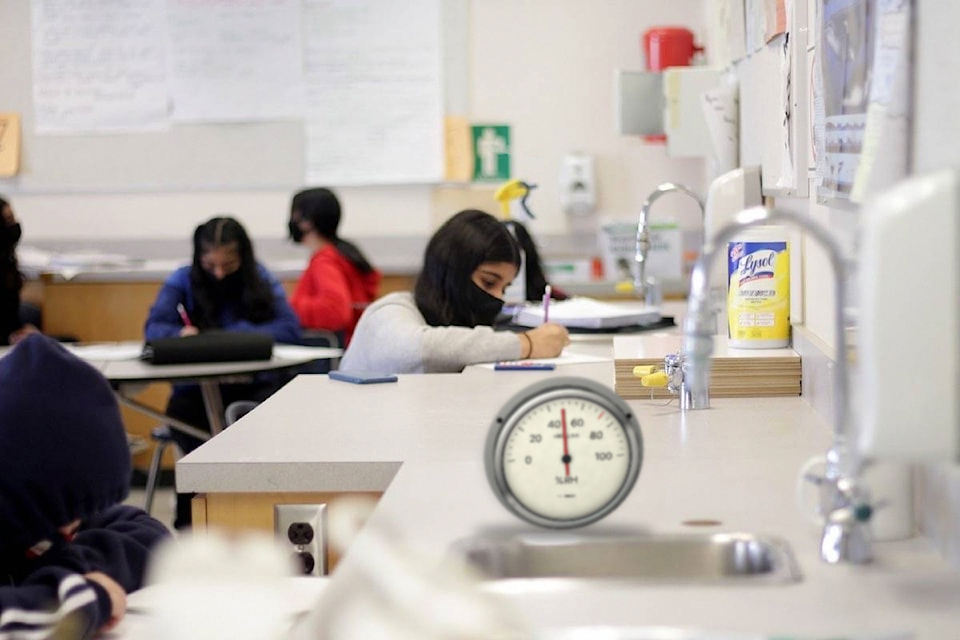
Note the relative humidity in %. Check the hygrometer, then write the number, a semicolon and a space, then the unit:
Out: 48; %
